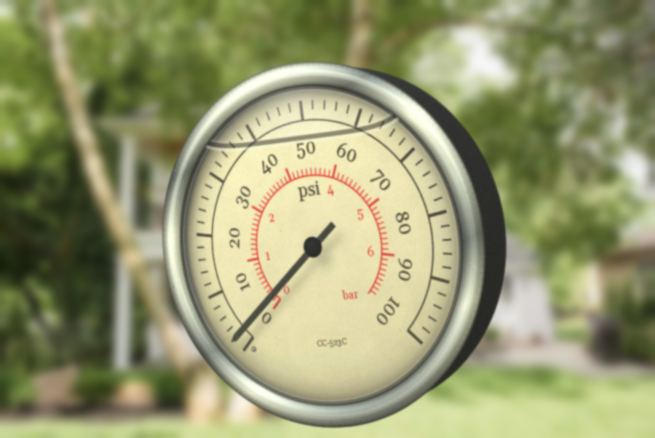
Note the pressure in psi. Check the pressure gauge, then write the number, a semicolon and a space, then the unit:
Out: 2; psi
